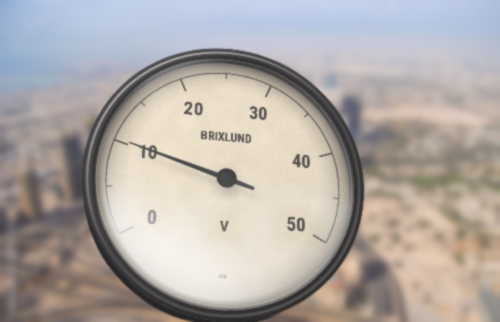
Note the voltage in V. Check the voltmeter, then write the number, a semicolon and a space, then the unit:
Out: 10; V
